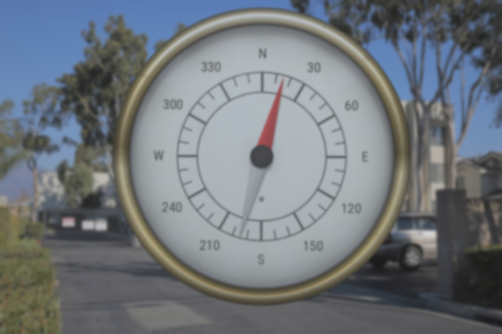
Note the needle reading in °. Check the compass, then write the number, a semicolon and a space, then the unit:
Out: 15; °
